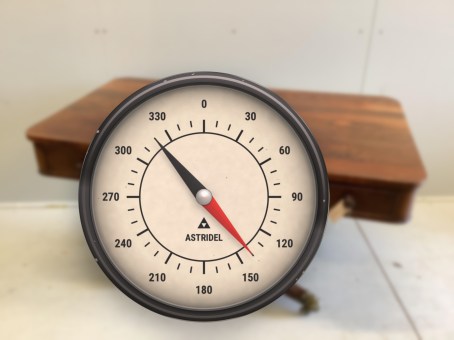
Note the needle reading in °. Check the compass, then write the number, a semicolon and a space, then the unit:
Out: 140; °
